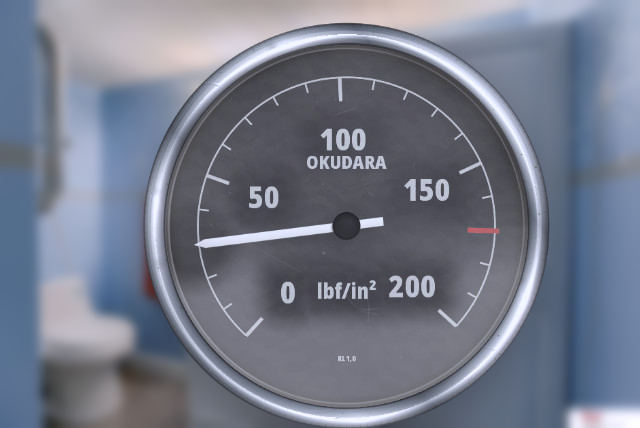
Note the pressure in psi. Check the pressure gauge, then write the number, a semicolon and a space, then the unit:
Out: 30; psi
